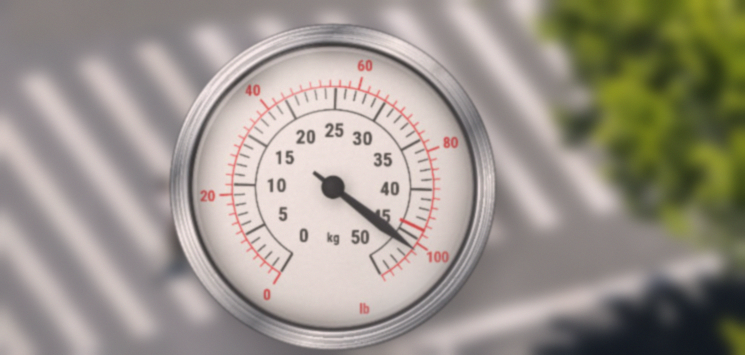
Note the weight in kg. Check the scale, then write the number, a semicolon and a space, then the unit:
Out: 46; kg
